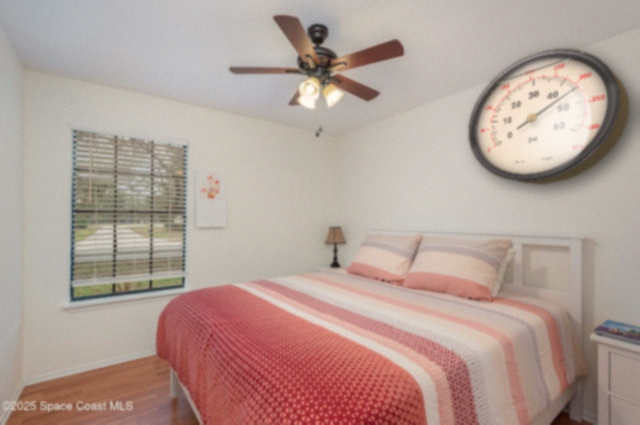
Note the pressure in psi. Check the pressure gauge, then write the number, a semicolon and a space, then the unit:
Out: 45; psi
